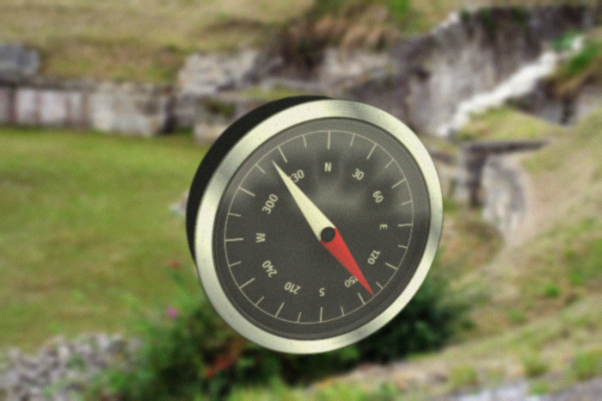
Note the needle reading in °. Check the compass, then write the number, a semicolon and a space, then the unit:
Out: 142.5; °
